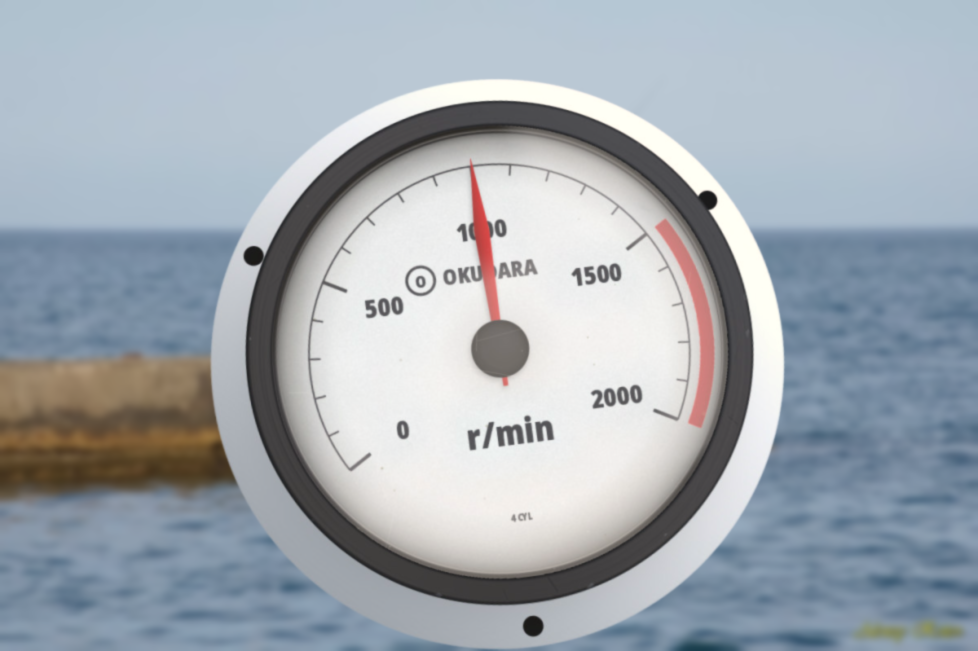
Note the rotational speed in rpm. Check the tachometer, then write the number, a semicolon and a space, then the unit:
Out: 1000; rpm
